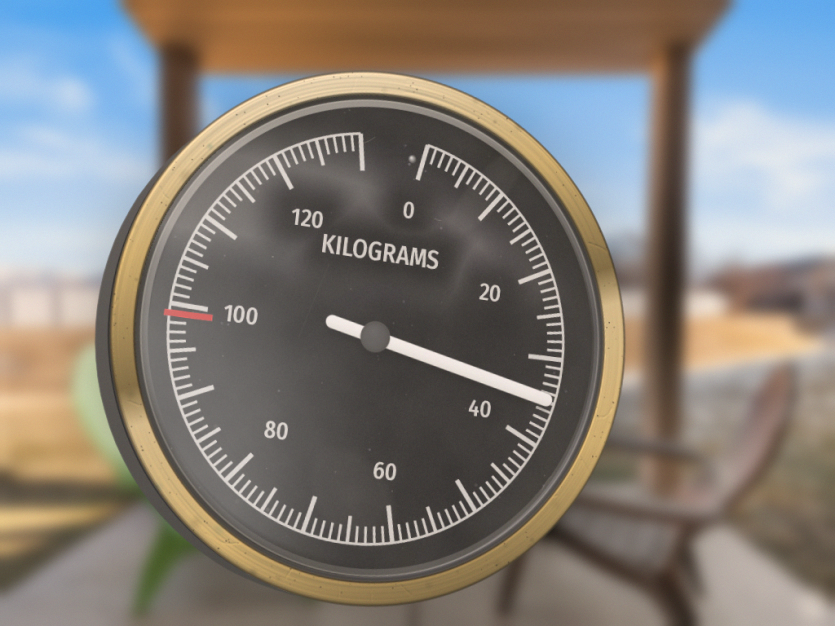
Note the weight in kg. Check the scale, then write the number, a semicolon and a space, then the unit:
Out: 35; kg
